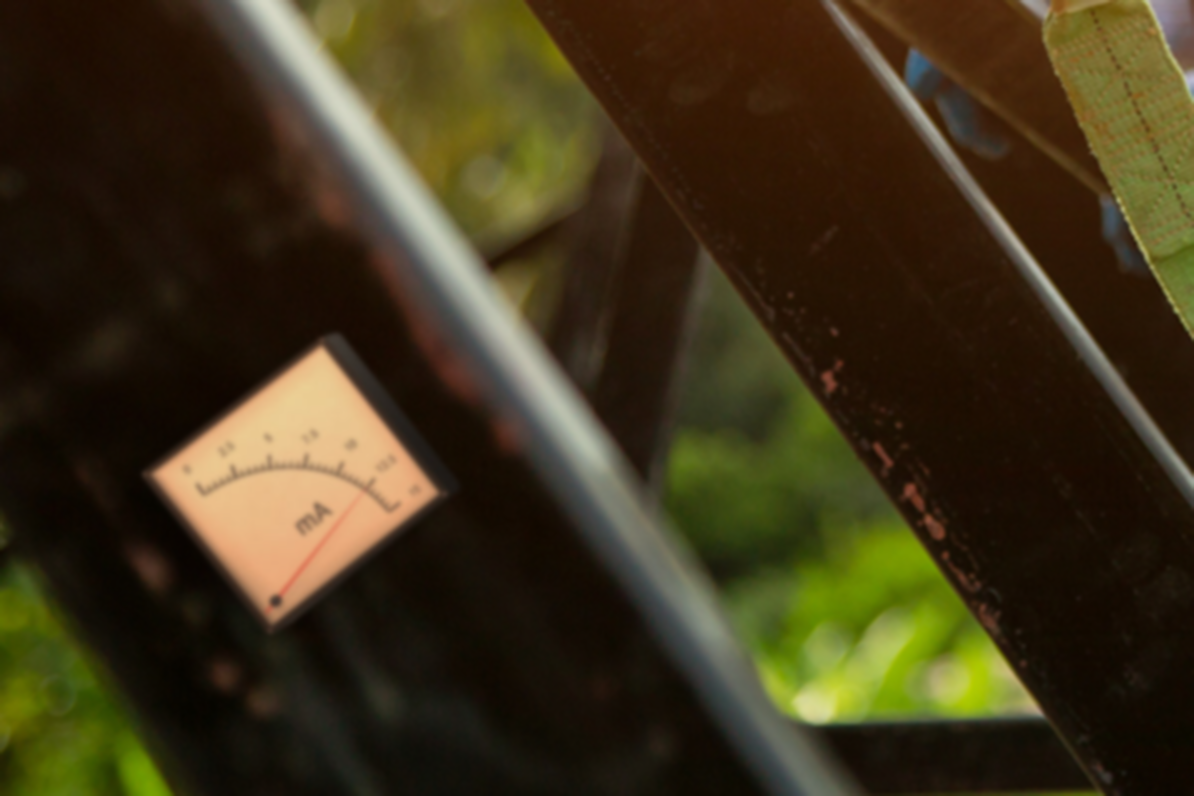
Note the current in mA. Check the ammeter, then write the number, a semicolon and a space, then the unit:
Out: 12.5; mA
